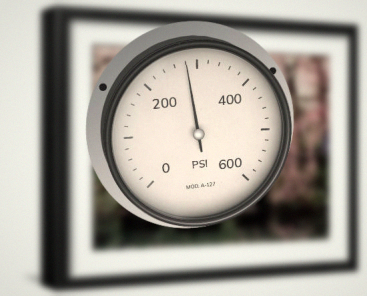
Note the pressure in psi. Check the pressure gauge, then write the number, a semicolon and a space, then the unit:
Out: 280; psi
